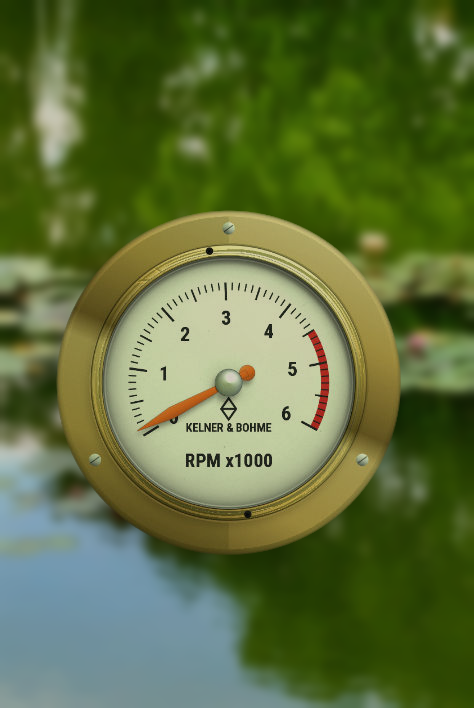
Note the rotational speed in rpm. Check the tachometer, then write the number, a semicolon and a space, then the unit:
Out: 100; rpm
